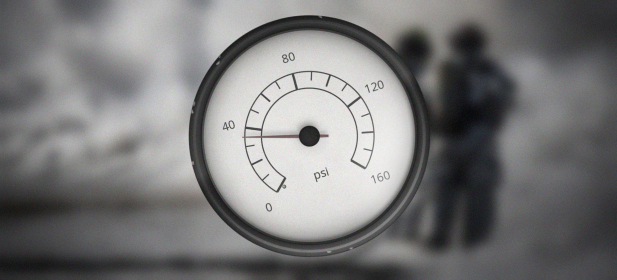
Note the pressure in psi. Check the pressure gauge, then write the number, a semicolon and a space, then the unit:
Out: 35; psi
